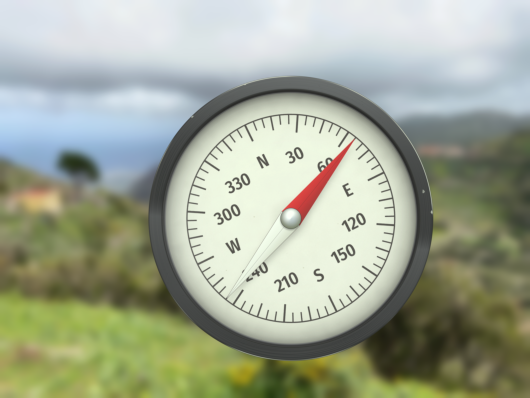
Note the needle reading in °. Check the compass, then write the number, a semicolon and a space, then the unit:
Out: 65; °
